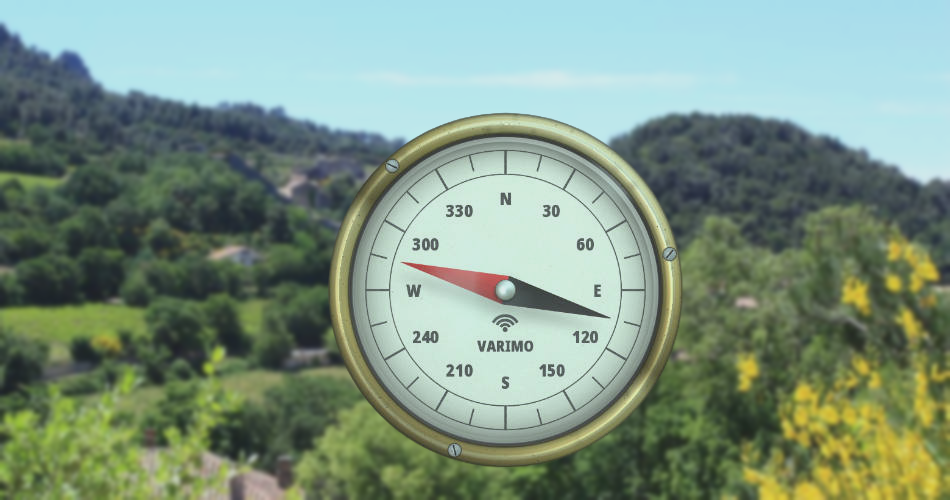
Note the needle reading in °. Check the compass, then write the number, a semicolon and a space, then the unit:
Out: 285; °
